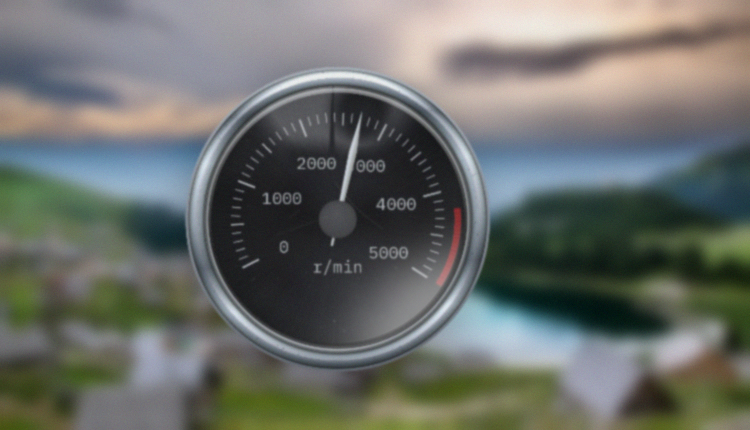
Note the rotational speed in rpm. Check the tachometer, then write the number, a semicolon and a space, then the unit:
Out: 2700; rpm
